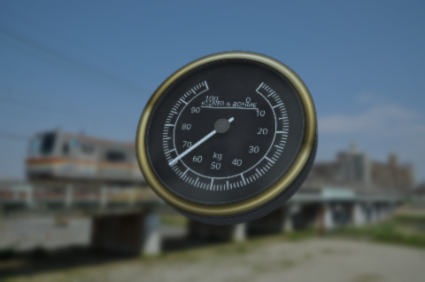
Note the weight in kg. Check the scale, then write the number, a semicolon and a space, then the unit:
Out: 65; kg
